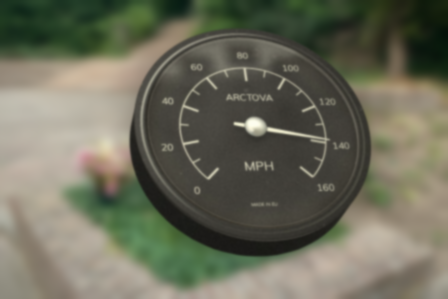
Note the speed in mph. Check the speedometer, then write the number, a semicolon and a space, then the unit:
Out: 140; mph
